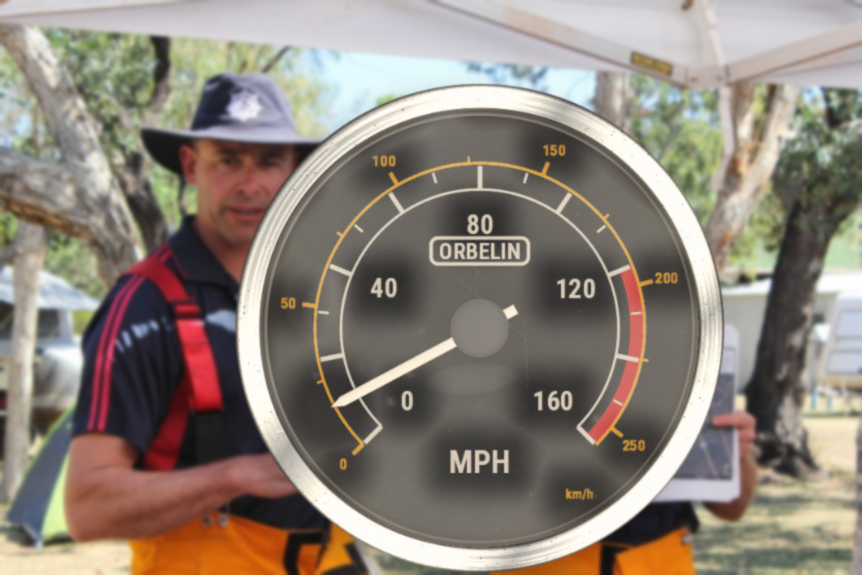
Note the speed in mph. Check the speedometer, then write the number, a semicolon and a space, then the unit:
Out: 10; mph
